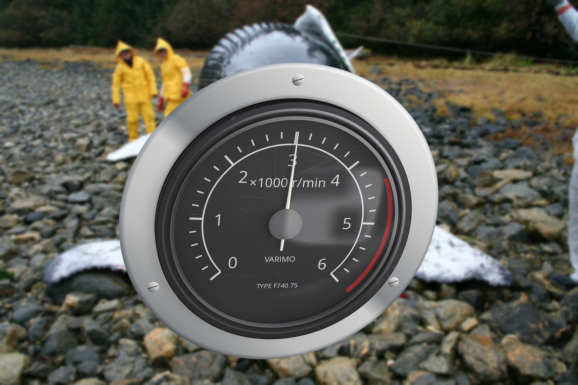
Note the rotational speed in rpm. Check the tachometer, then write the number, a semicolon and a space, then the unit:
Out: 3000; rpm
